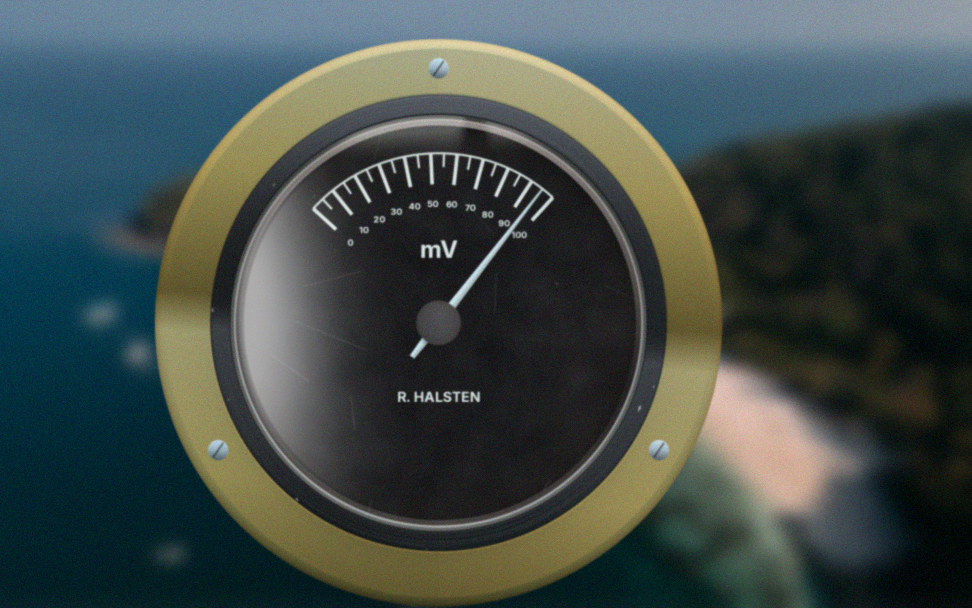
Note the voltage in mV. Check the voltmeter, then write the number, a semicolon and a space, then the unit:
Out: 95; mV
